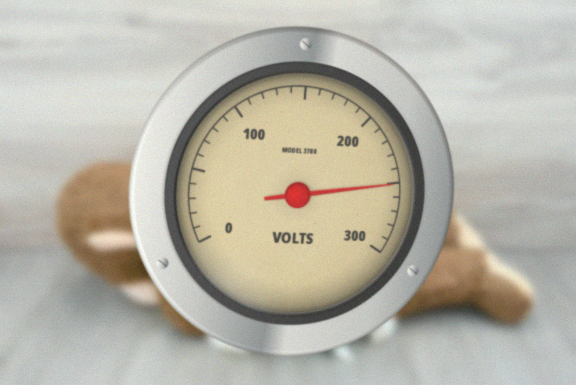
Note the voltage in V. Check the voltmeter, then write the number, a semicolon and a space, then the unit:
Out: 250; V
